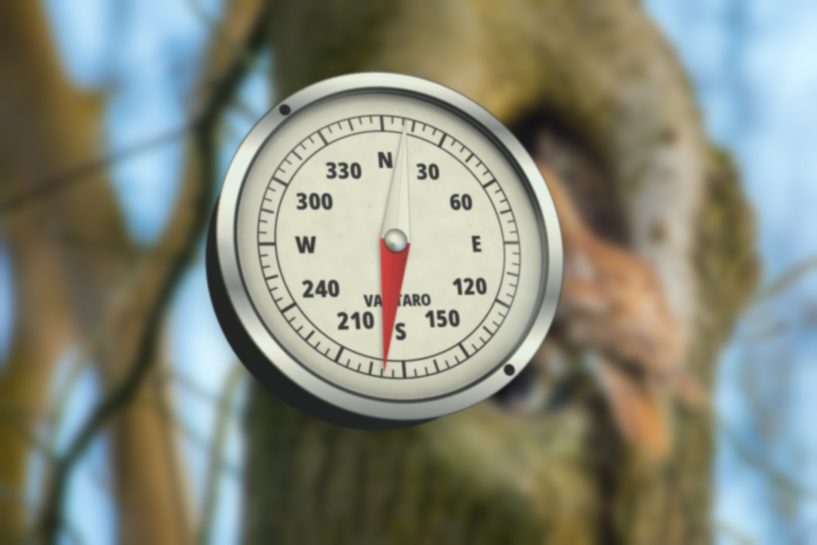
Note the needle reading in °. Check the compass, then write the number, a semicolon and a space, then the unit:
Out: 190; °
